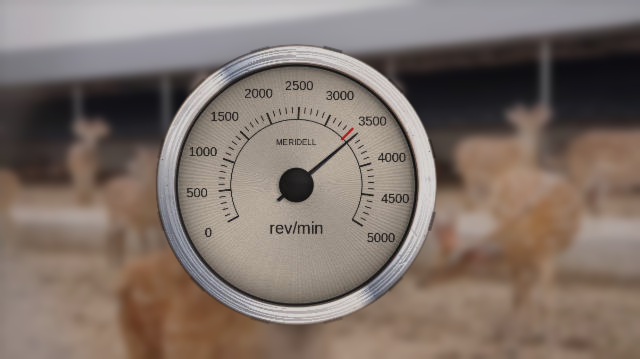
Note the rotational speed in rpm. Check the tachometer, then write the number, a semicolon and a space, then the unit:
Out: 3500; rpm
